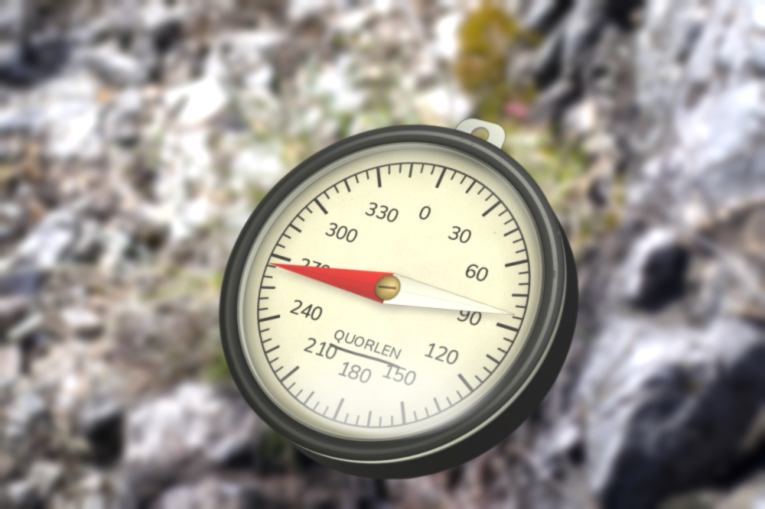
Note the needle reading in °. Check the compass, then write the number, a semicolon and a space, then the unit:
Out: 265; °
